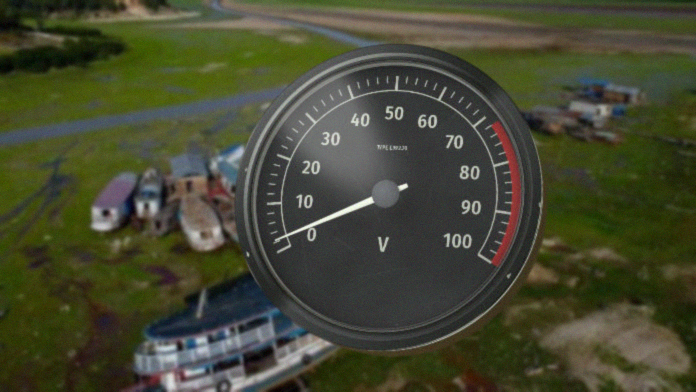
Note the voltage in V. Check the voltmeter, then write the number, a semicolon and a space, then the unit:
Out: 2; V
